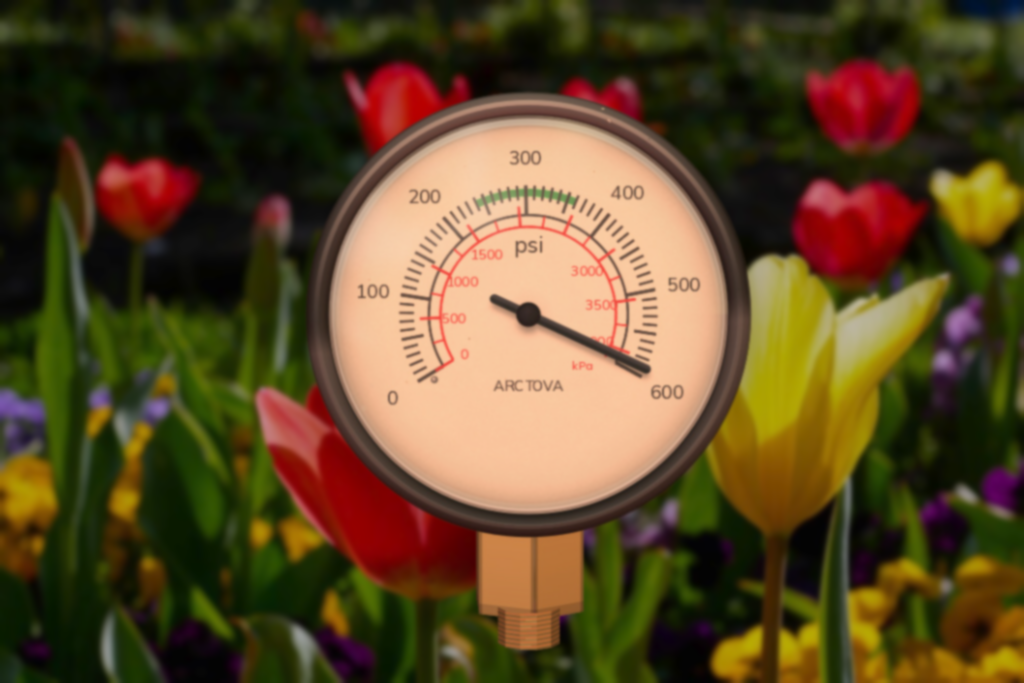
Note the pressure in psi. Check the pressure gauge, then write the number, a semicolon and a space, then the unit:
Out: 590; psi
